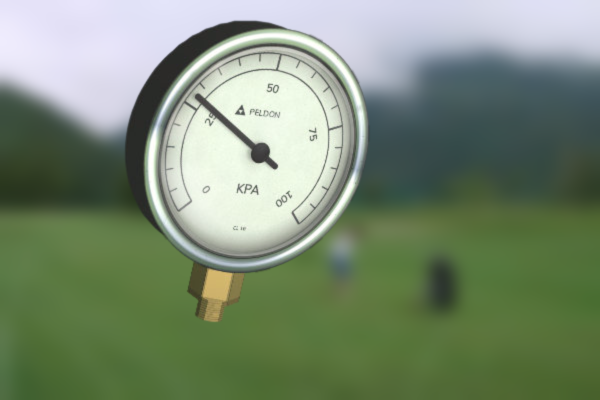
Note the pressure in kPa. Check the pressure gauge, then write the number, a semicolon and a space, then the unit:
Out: 27.5; kPa
